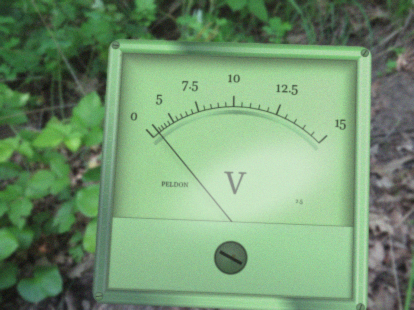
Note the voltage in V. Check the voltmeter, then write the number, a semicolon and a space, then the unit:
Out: 2.5; V
